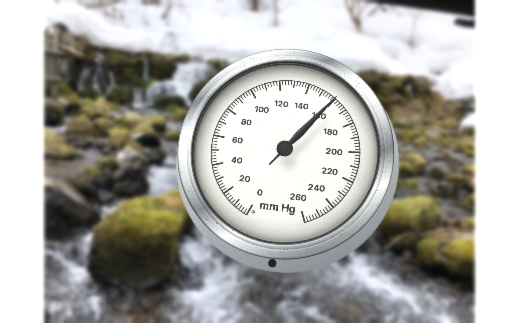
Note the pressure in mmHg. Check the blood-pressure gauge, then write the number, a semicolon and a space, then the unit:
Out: 160; mmHg
